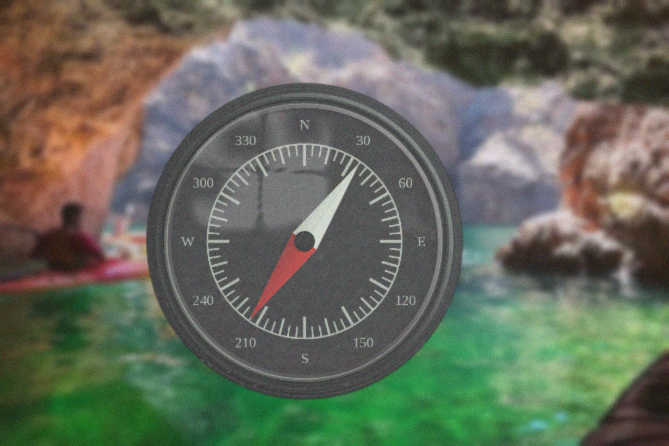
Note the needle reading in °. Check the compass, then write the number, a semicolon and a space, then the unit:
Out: 215; °
